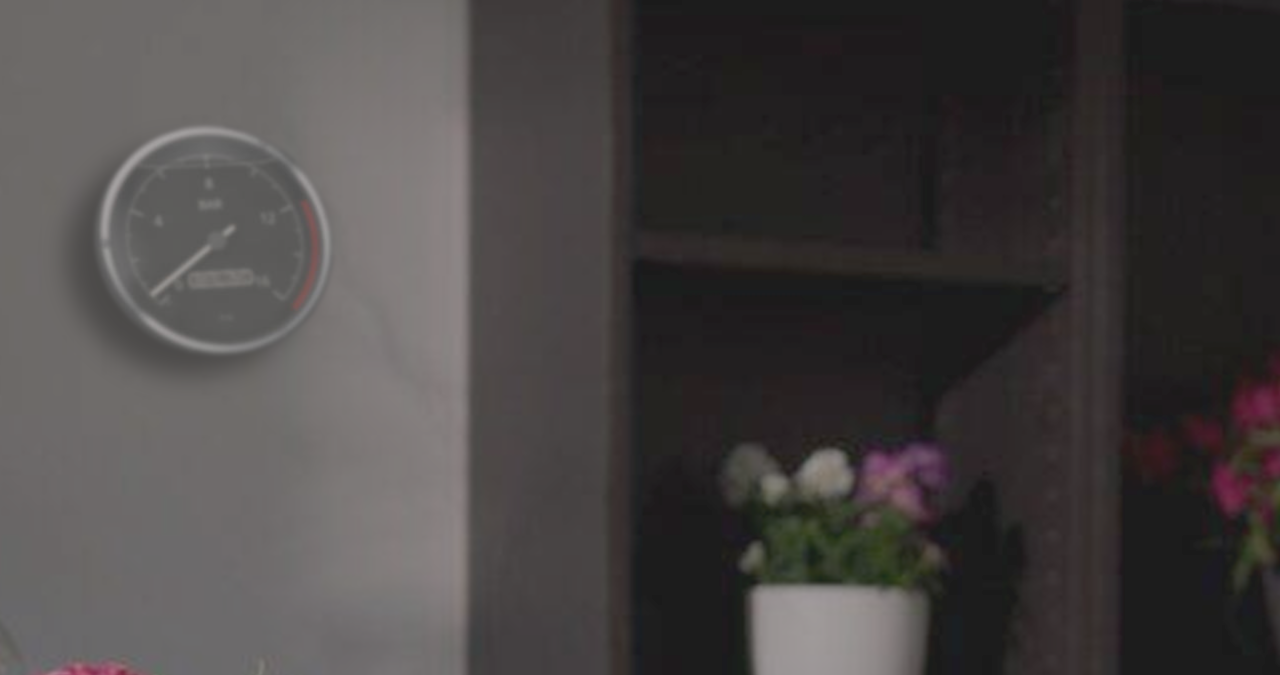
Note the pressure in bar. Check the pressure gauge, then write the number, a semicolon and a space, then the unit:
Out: 0.5; bar
